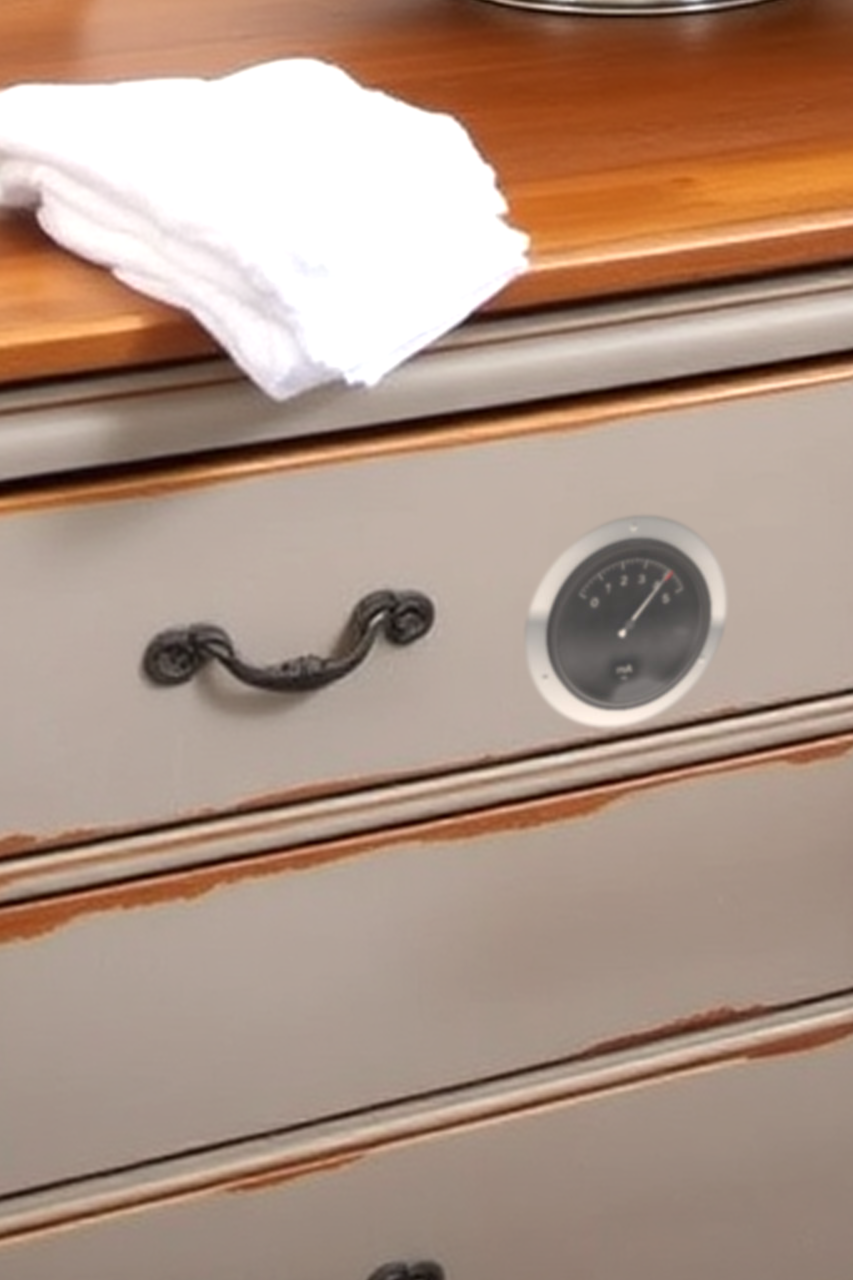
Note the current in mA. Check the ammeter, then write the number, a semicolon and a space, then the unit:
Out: 4; mA
